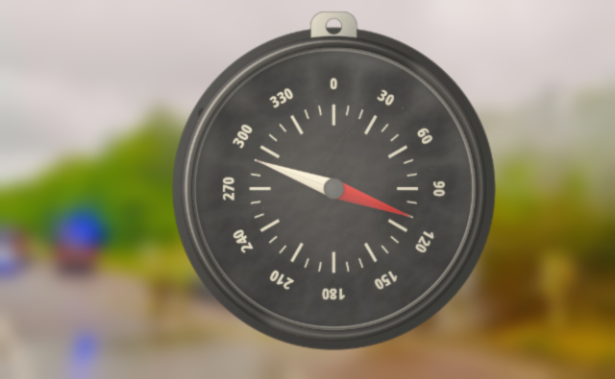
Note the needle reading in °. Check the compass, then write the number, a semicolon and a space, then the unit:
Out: 110; °
